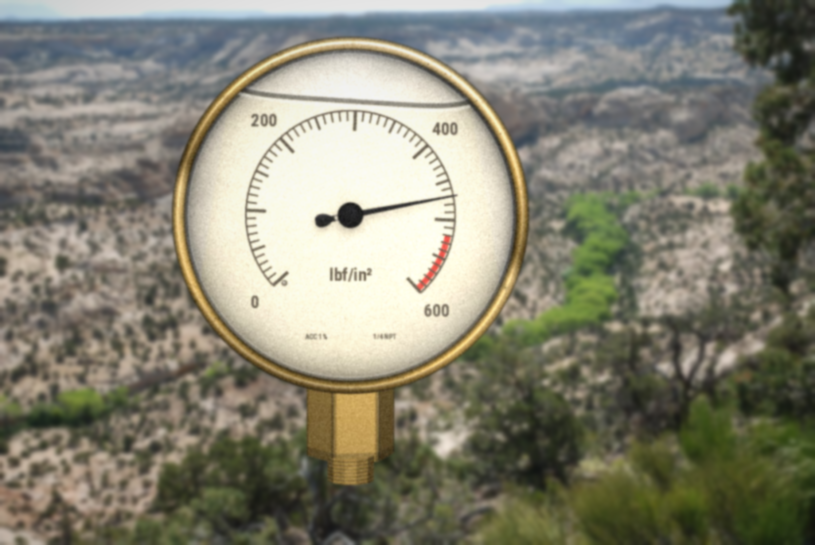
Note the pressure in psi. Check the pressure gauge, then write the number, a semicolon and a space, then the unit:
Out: 470; psi
